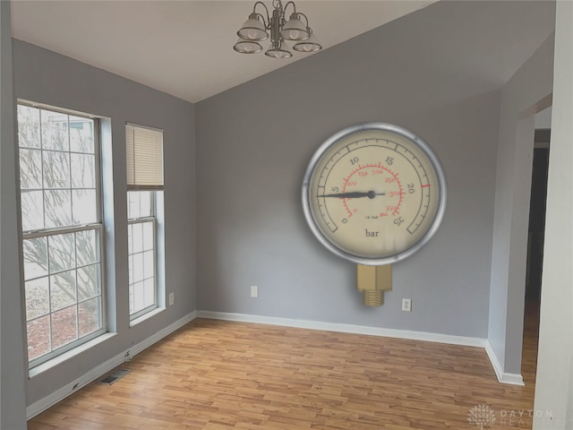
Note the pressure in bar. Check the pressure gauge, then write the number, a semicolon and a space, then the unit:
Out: 4; bar
